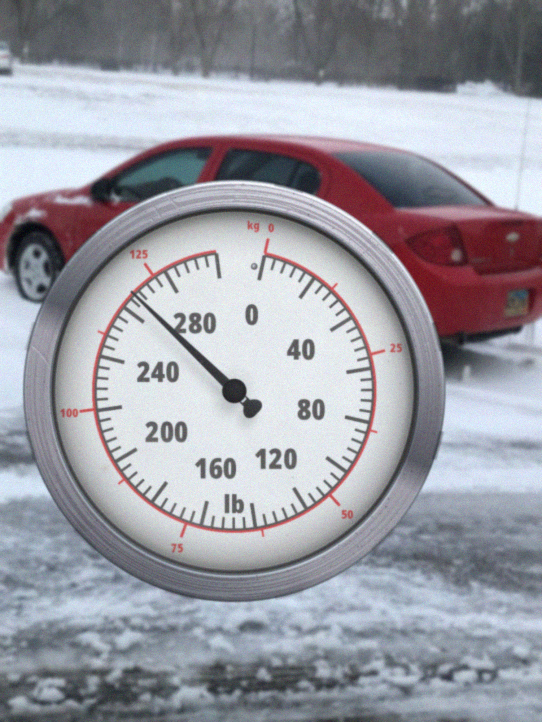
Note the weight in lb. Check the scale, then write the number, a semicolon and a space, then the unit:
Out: 266; lb
